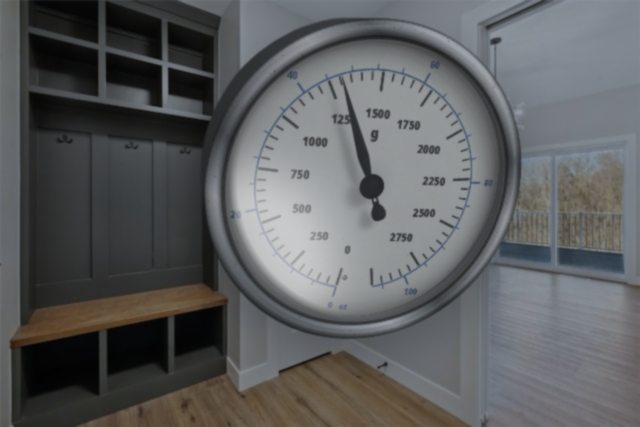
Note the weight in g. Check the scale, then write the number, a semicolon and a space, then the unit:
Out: 1300; g
